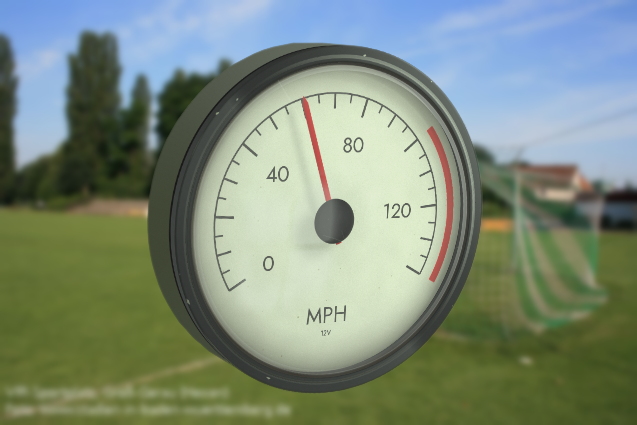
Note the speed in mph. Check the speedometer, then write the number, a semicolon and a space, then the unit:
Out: 60; mph
